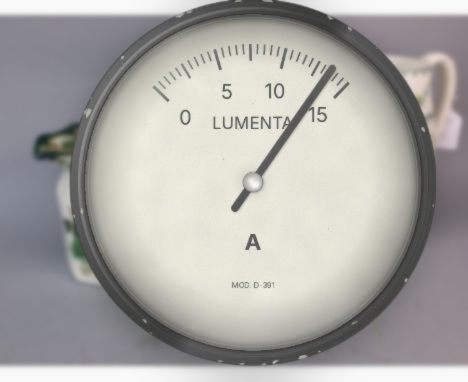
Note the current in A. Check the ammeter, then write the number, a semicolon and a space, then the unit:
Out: 13.5; A
